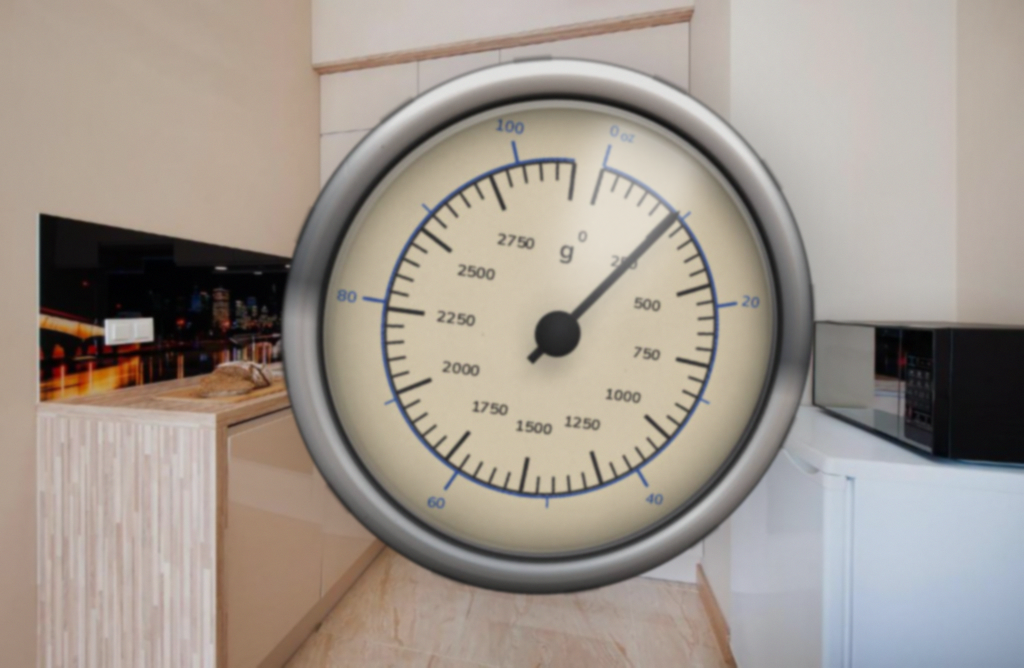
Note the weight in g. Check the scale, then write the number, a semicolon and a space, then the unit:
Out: 250; g
